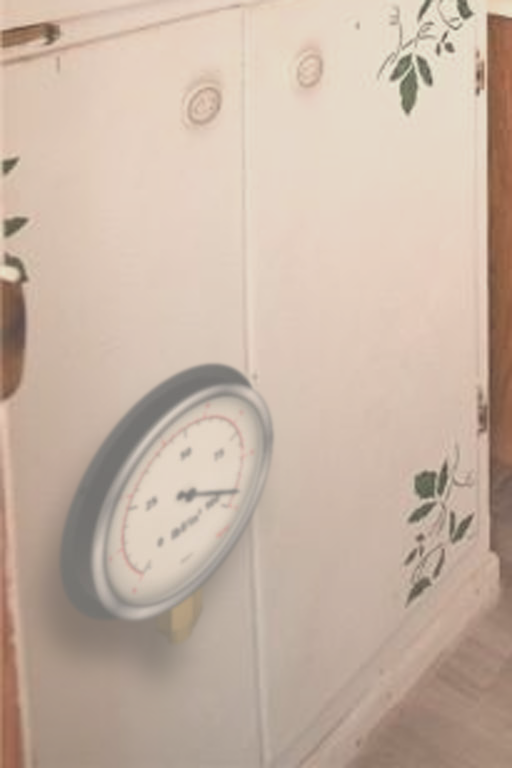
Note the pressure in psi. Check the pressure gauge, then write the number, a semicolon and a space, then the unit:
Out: 95; psi
